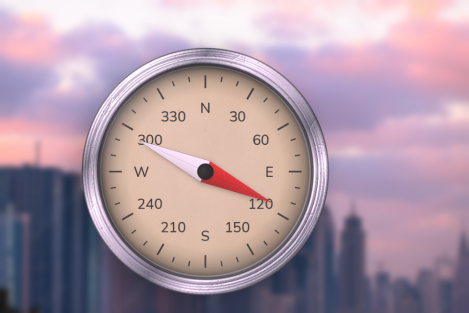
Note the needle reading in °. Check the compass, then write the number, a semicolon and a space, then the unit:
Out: 115; °
